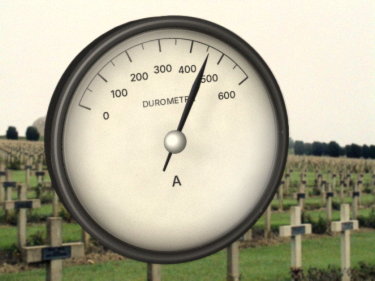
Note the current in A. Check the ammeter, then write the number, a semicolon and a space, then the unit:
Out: 450; A
